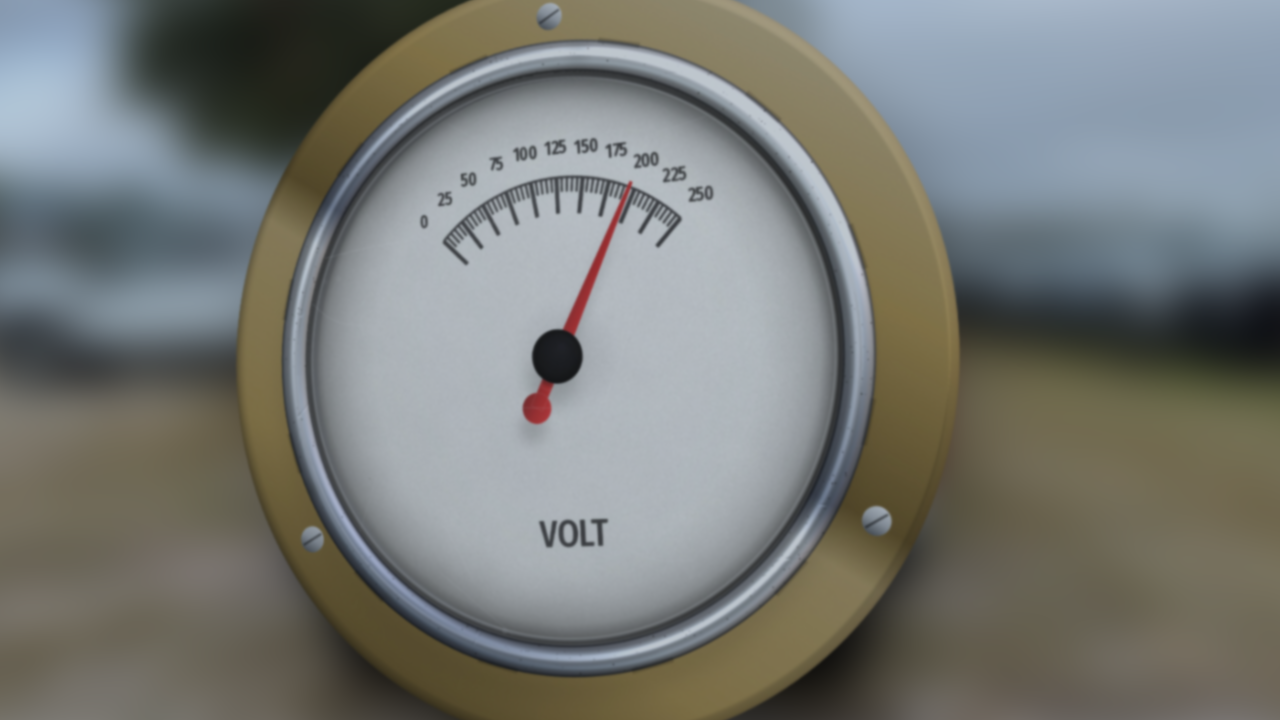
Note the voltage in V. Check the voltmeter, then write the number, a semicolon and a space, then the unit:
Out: 200; V
